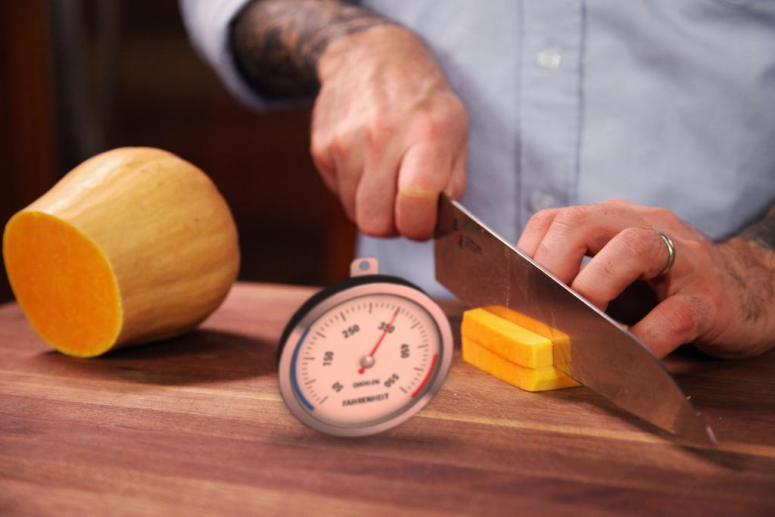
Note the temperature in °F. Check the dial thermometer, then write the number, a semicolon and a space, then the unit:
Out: 350; °F
